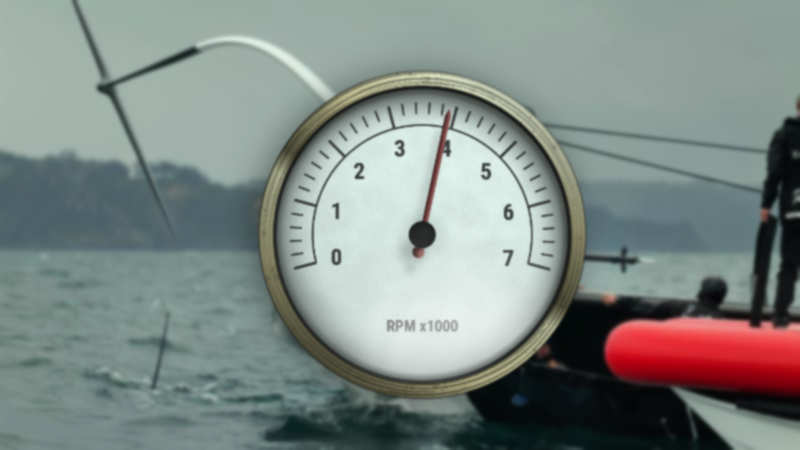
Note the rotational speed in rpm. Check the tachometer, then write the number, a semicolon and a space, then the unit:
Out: 3900; rpm
